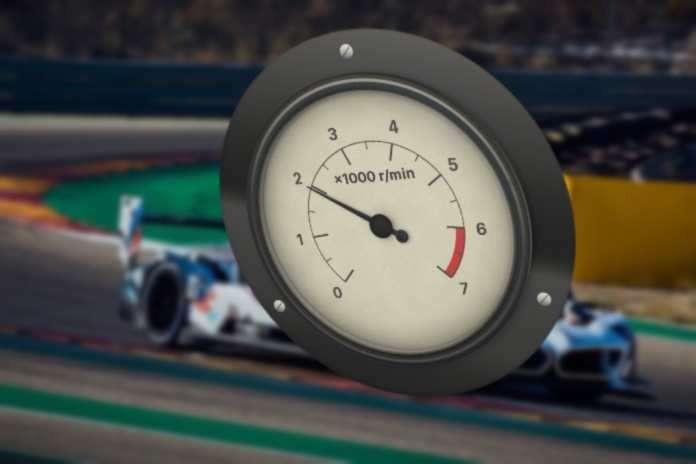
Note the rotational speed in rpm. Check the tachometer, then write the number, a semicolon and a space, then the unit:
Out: 2000; rpm
